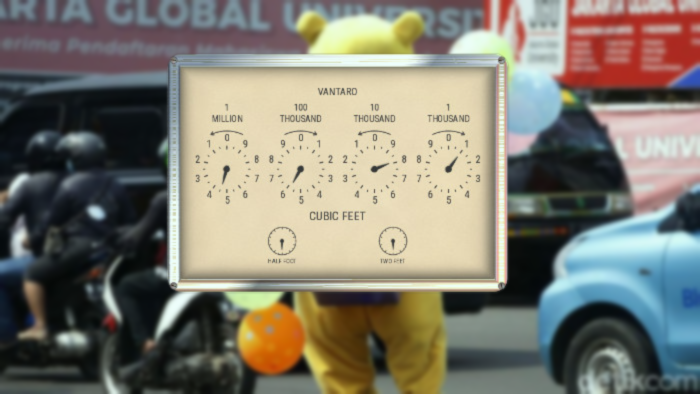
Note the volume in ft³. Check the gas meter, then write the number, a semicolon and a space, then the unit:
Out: 458100; ft³
